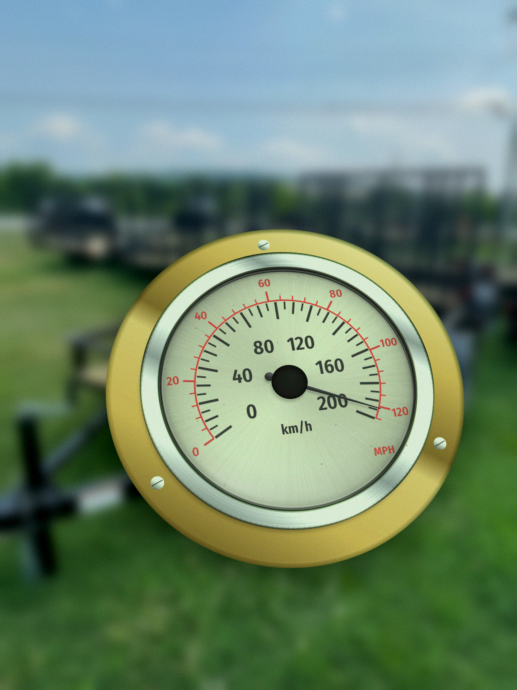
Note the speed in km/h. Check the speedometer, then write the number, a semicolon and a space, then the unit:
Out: 195; km/h
